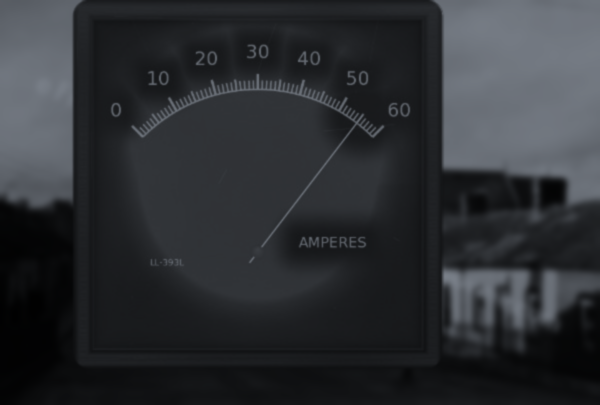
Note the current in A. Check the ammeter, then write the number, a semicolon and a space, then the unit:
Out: 55; A
